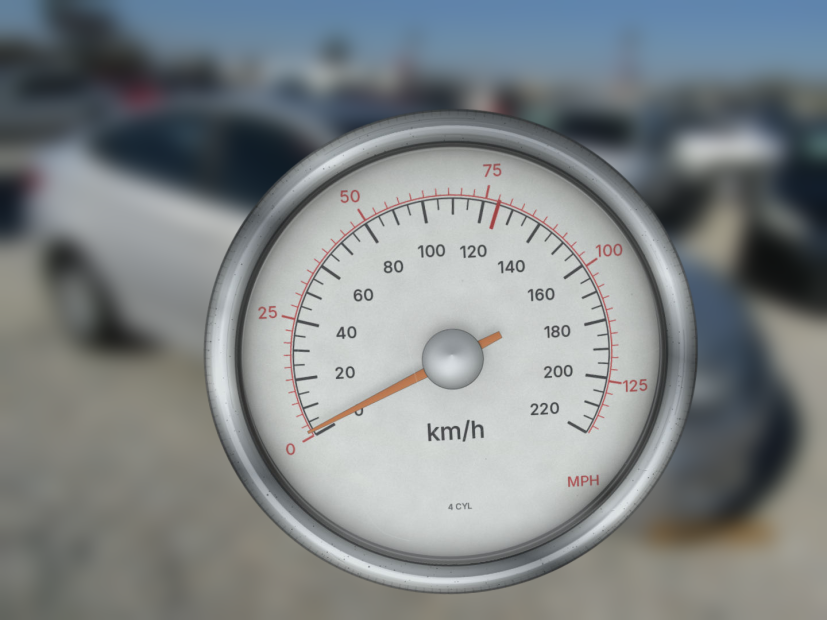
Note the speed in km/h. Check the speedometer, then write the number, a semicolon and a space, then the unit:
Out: 2.5; km/h
